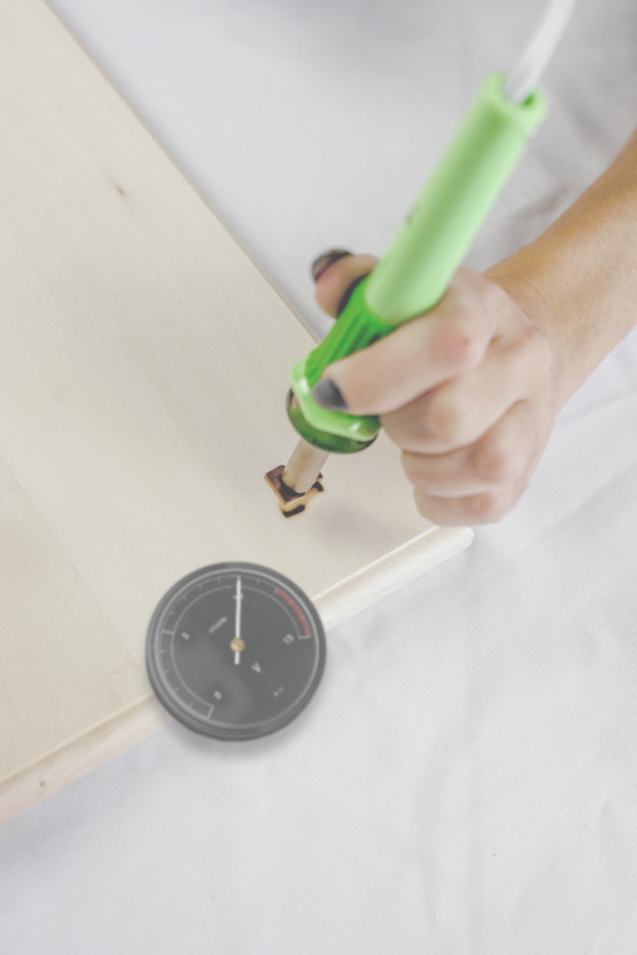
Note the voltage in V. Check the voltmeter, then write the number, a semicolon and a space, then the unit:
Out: 10; V
